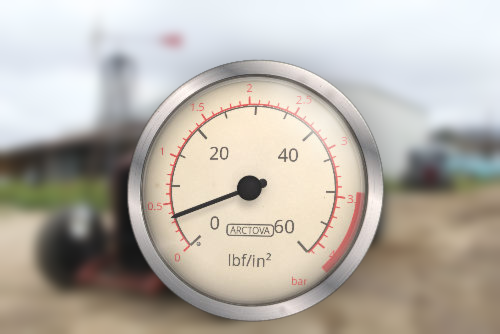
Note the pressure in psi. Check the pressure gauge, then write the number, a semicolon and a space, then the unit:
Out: 5; psi
